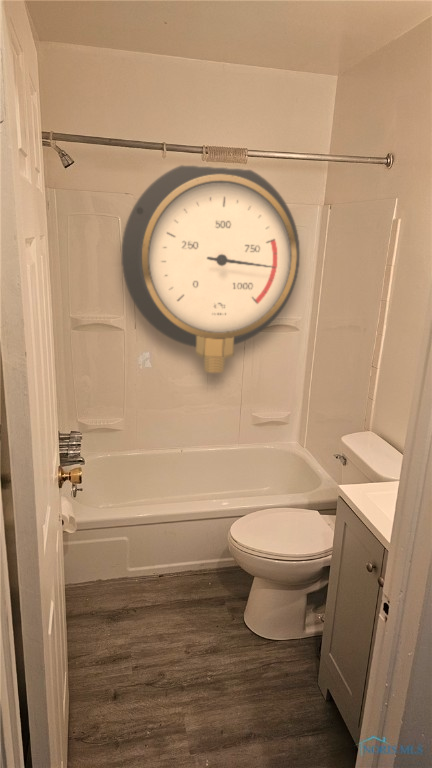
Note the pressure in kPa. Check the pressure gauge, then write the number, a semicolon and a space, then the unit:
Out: 850; kPa
